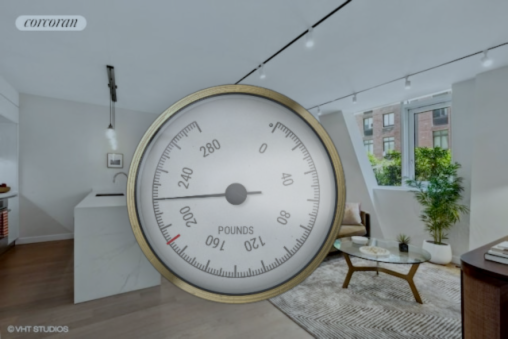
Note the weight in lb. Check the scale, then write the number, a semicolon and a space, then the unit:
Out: 220; lb
